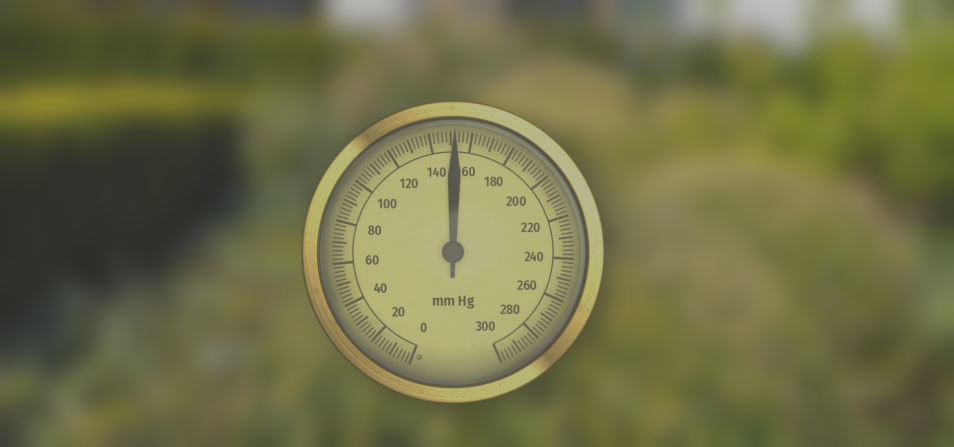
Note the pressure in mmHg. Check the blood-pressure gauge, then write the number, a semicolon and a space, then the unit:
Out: 152; mmHg
